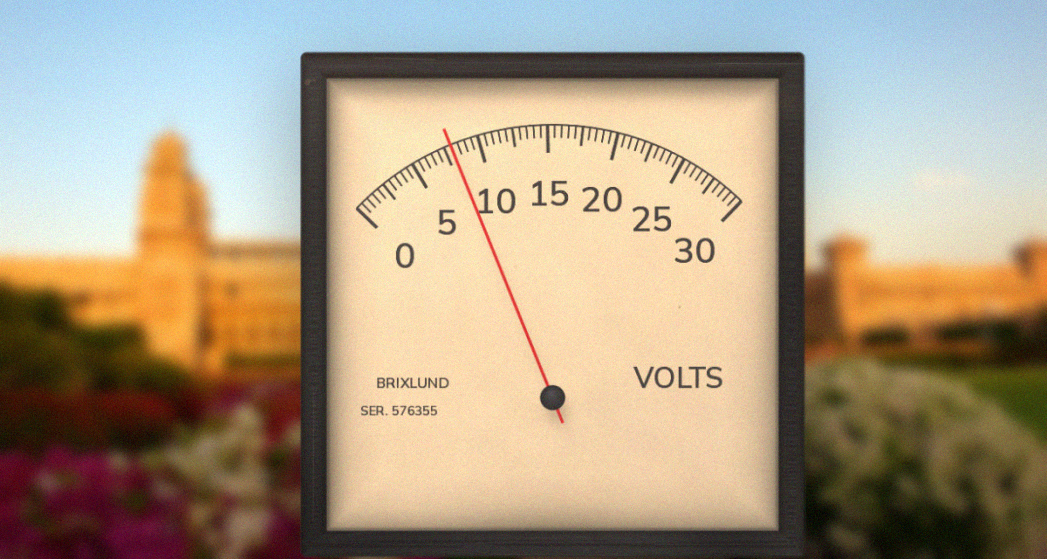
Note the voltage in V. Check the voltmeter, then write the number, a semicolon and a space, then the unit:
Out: 8; V
